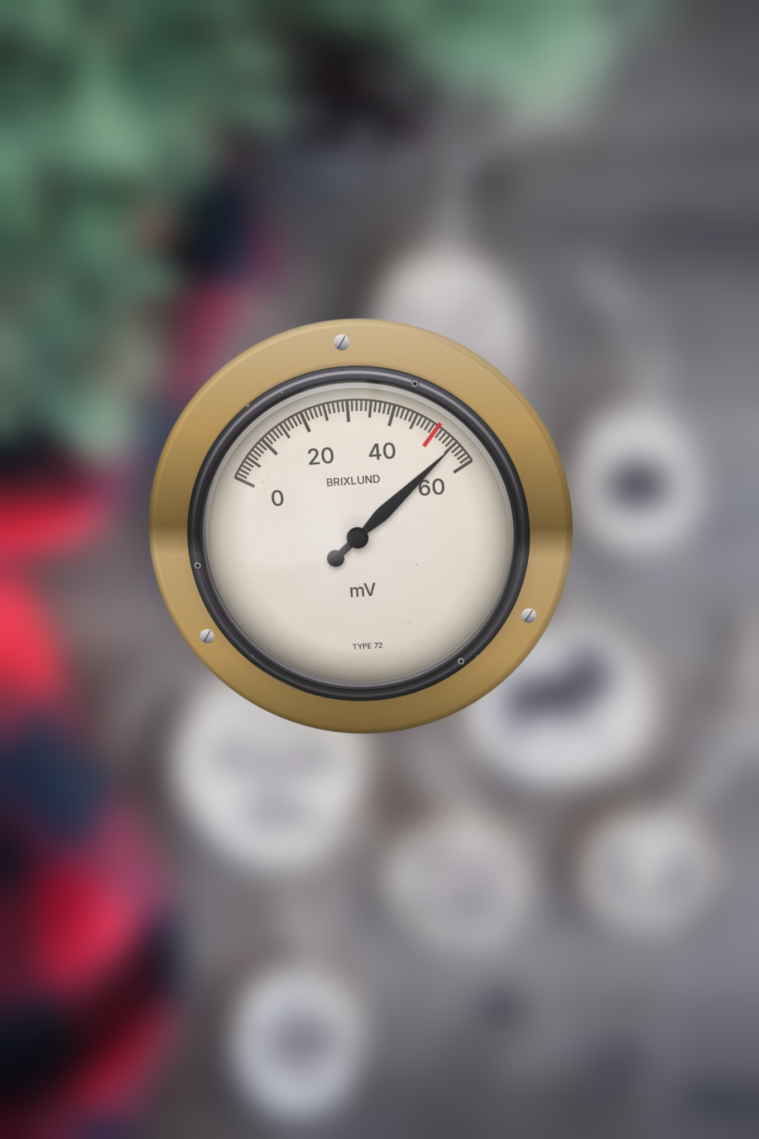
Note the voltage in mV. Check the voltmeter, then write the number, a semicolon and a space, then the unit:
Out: 55; mV
